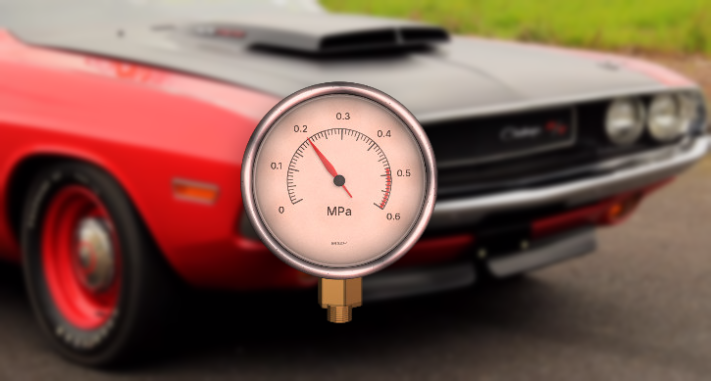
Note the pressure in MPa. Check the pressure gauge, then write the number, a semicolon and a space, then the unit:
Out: 0.2; MPa
